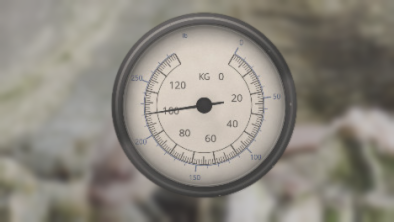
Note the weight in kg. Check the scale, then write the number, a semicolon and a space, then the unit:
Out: 100; kg
